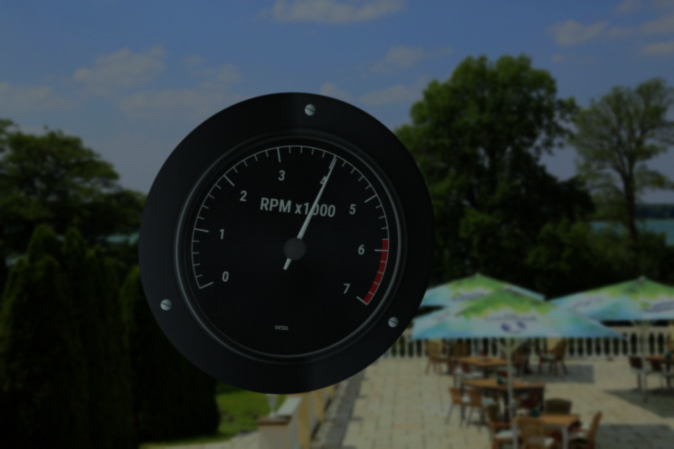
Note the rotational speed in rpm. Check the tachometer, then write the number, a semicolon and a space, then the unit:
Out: 4000; rpm
